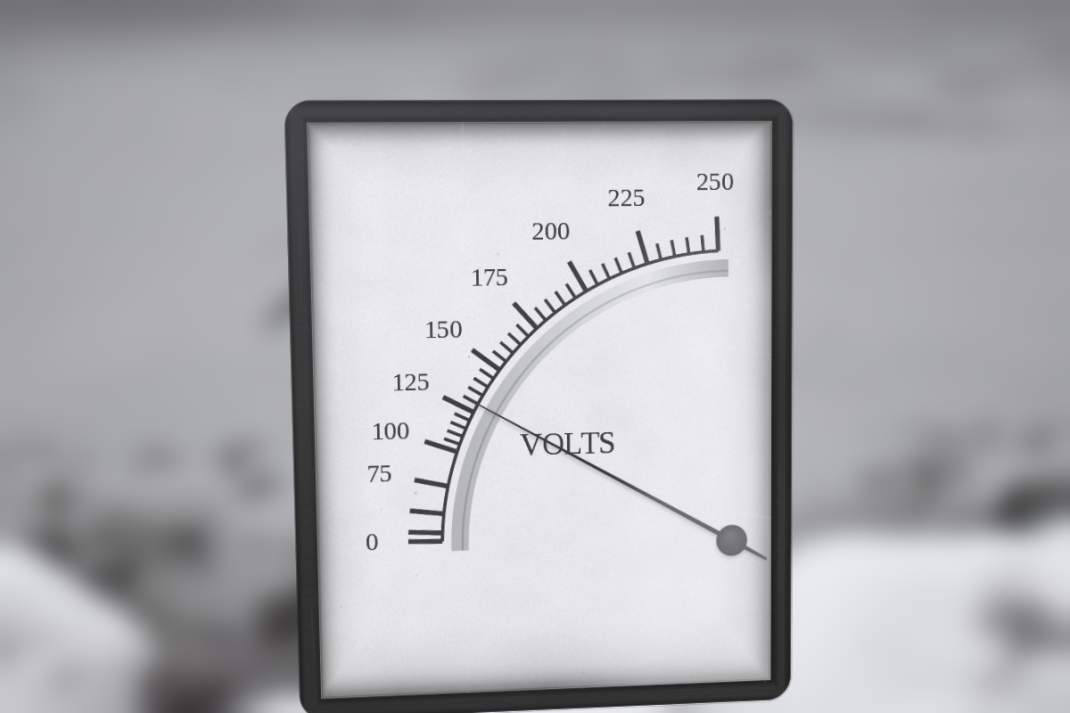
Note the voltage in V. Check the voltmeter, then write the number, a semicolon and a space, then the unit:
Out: 130; V
